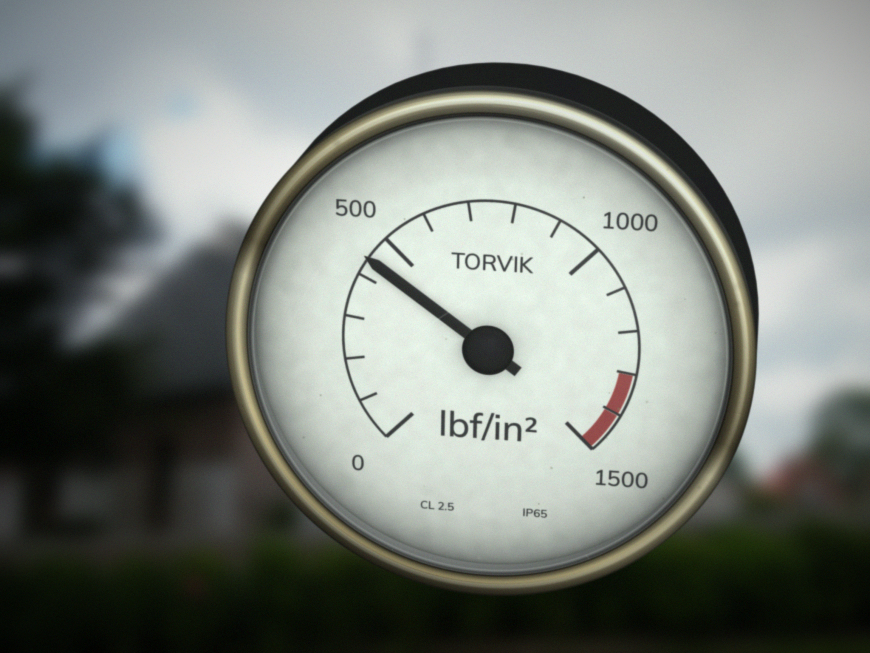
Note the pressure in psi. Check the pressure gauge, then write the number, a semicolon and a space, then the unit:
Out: 450; psi
